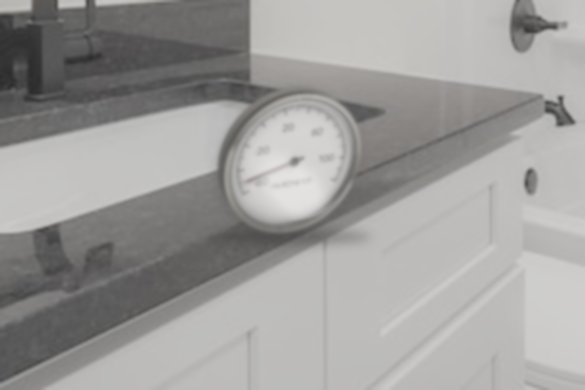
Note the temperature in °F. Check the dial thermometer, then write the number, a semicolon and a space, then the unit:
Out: -50; °F
